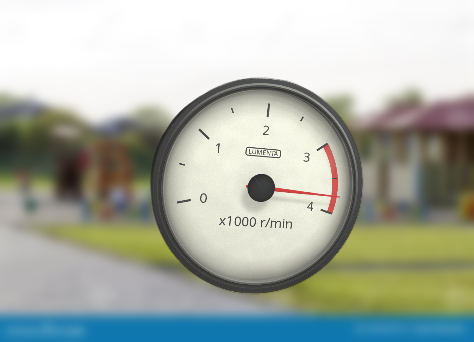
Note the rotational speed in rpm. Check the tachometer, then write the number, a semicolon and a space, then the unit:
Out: 3750; rpm
